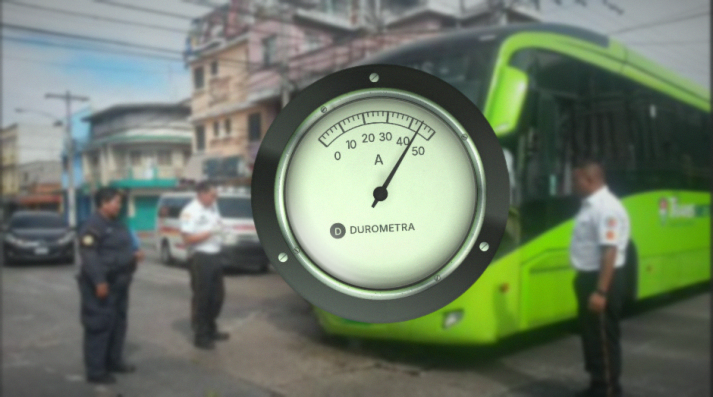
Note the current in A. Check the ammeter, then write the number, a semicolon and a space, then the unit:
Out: 44; A
